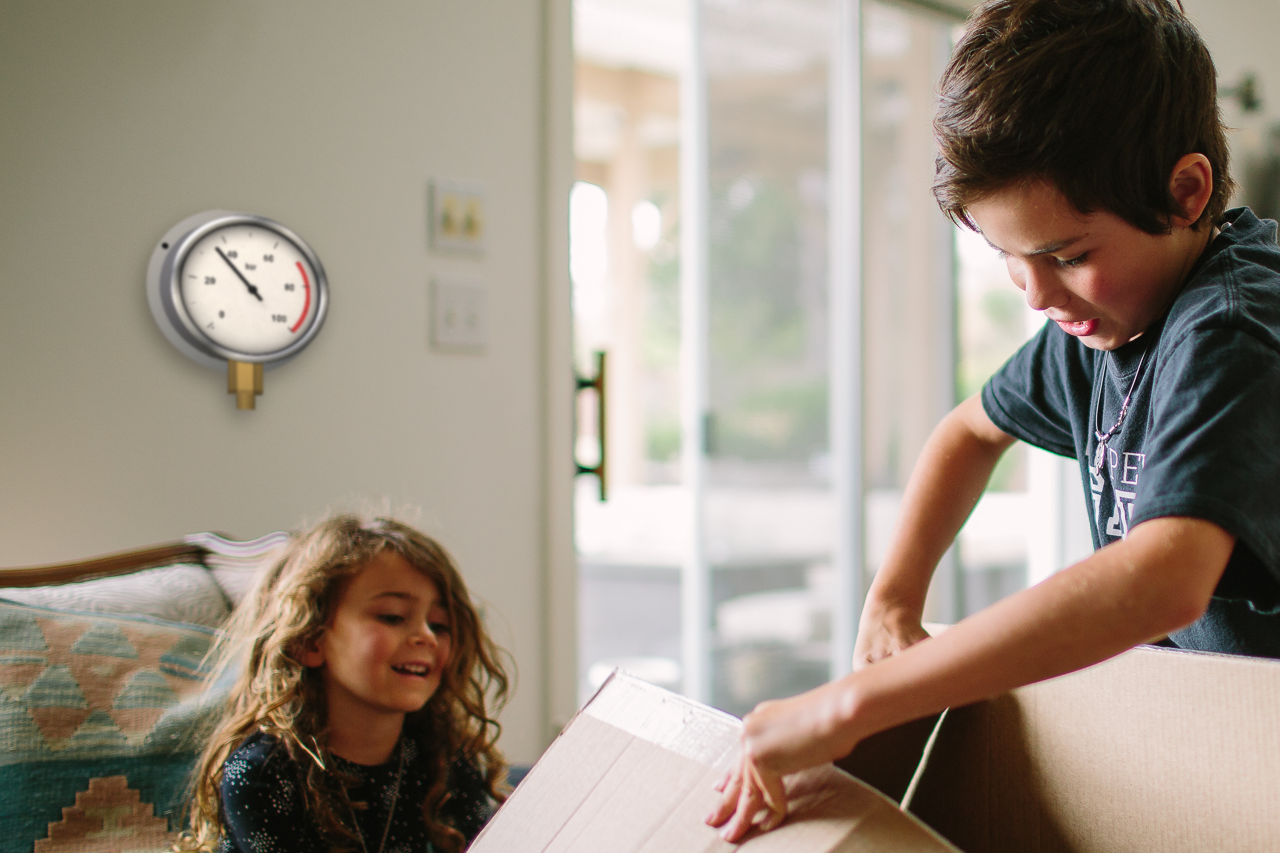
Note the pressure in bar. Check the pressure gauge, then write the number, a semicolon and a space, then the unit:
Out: 35; bar
